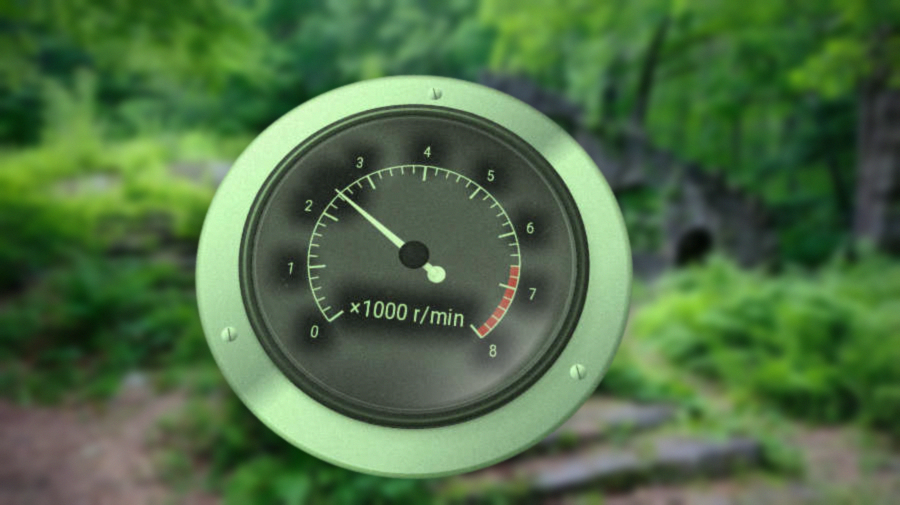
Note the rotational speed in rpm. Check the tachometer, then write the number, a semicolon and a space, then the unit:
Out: 2400; rpm
